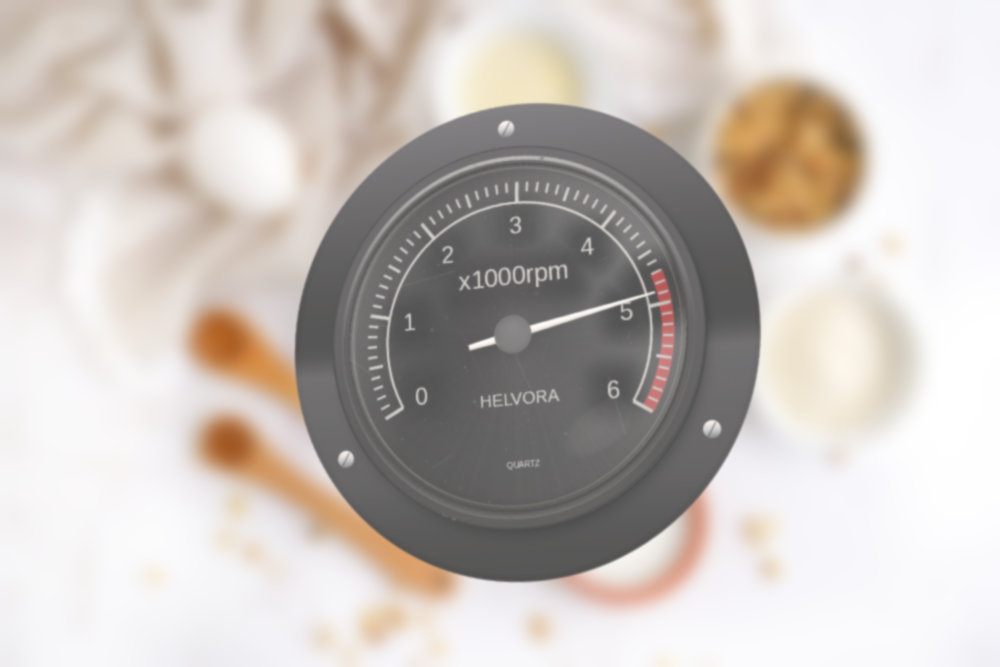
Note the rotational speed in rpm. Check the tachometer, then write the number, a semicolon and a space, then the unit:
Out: 4900; rpm
